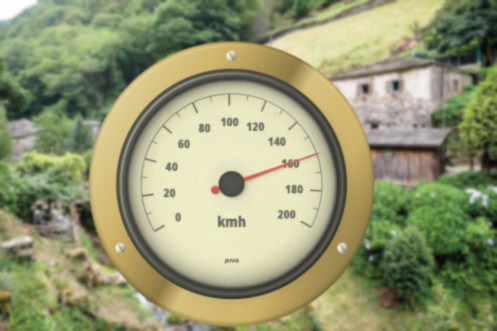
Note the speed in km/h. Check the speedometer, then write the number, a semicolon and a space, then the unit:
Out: 160; km/h
